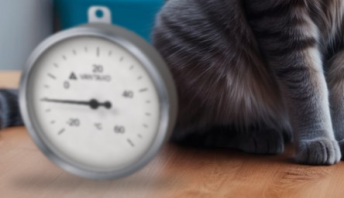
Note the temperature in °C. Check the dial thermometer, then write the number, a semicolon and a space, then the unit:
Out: -8; °C
